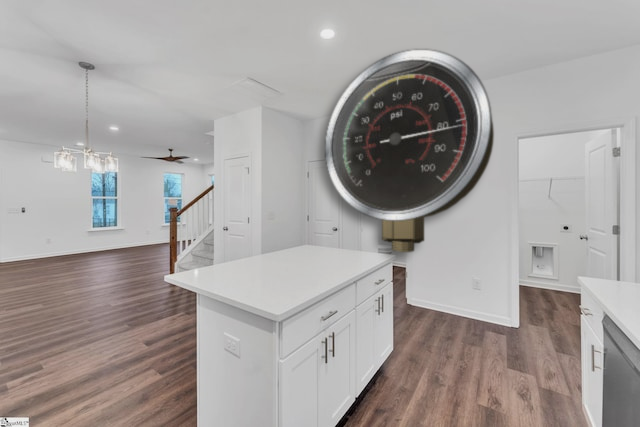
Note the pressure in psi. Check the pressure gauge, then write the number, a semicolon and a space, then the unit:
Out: 82; psi
